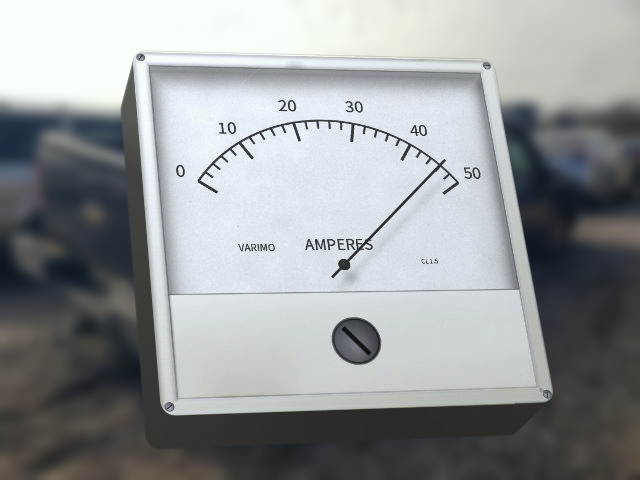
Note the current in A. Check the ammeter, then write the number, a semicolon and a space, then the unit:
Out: 46; A
